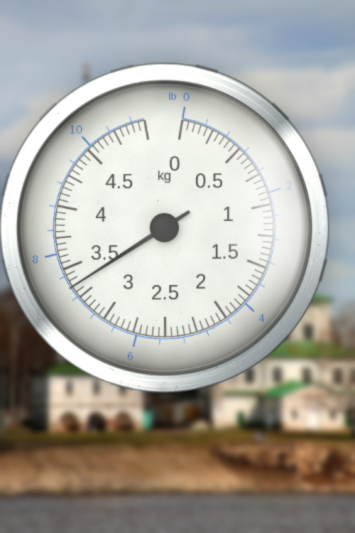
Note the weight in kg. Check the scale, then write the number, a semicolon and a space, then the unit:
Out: 3.35; kg
